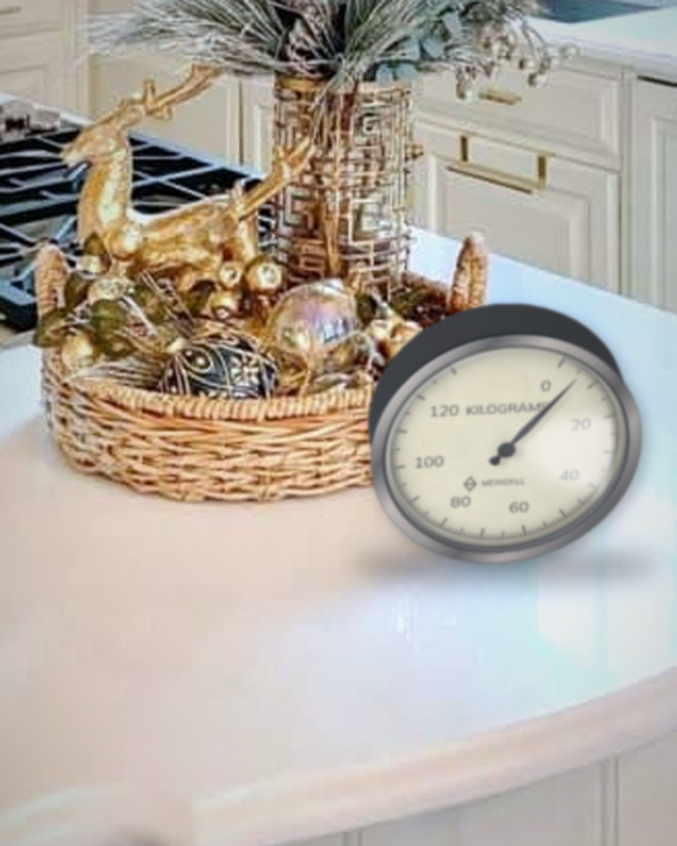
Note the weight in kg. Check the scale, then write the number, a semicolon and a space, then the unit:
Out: 5; kg
